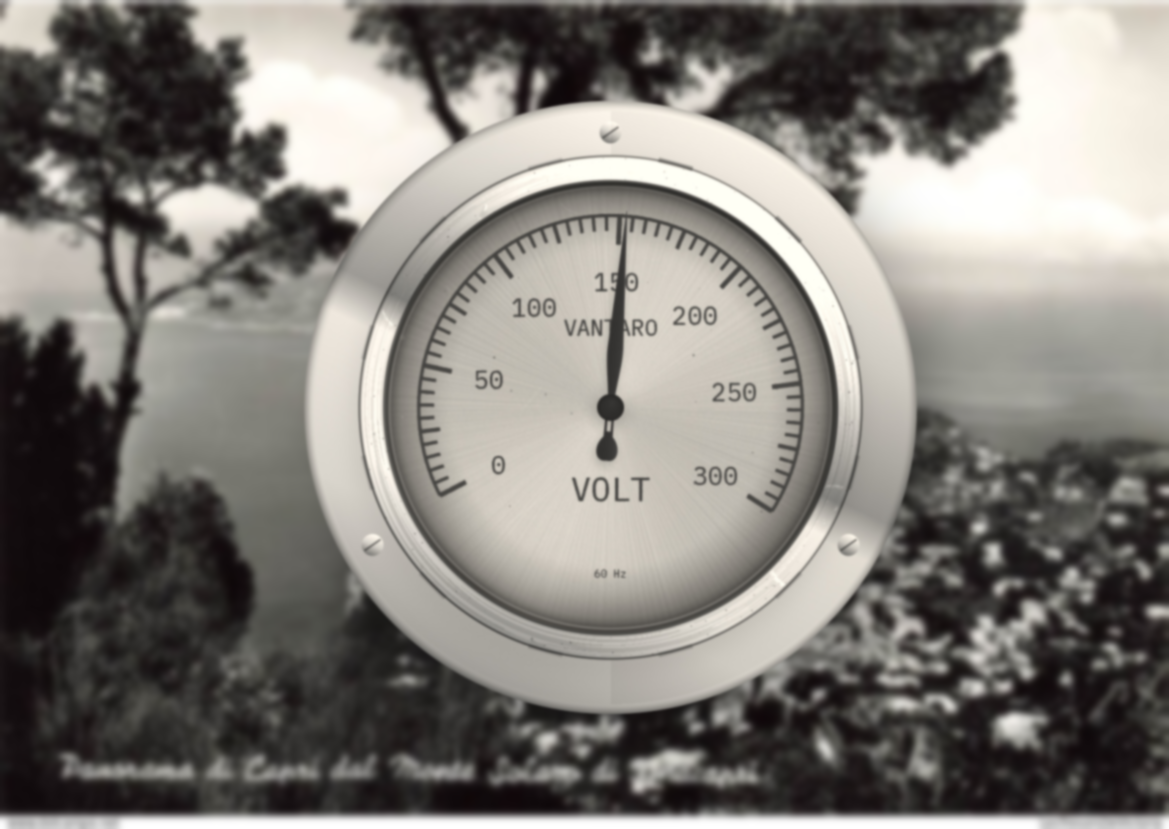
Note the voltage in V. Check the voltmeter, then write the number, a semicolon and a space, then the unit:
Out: 152.5; V
